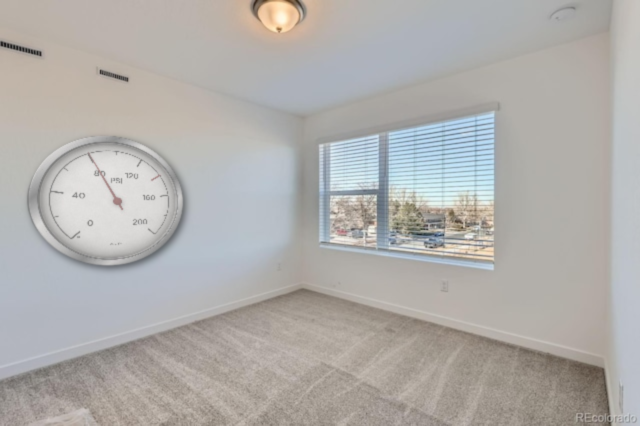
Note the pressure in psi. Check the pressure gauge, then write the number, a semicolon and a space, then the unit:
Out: 80; psi
